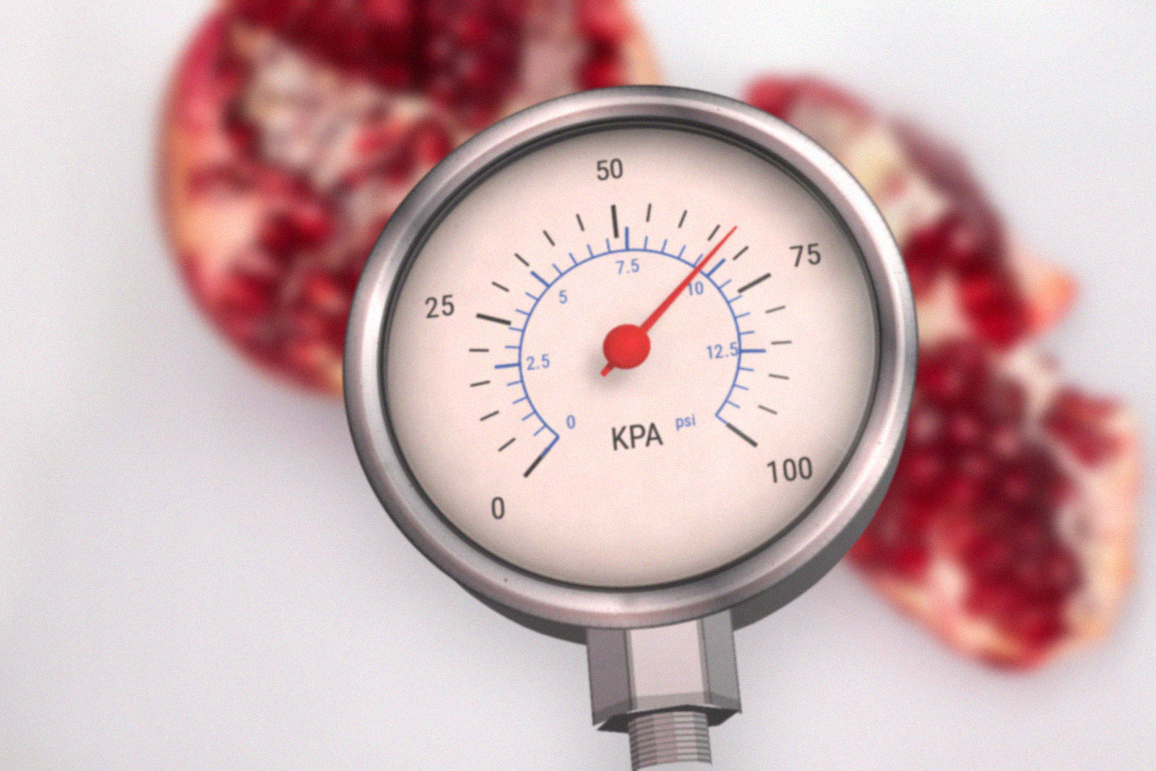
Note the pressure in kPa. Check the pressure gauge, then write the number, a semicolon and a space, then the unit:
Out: 67.5; kPa
